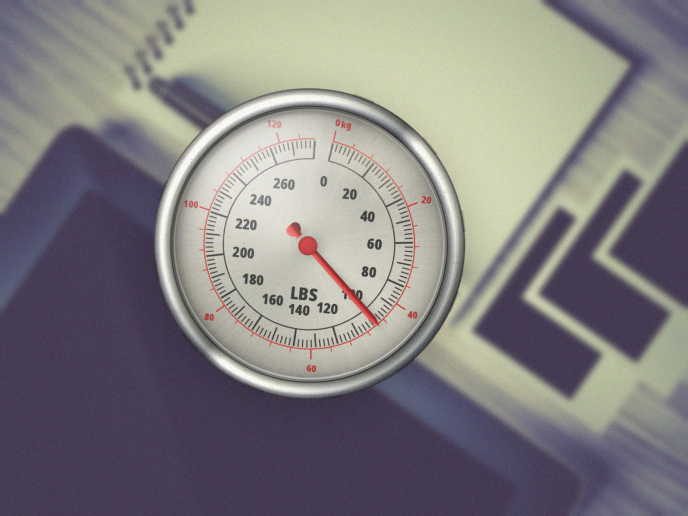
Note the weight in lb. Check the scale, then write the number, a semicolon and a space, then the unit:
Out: 100; lb
